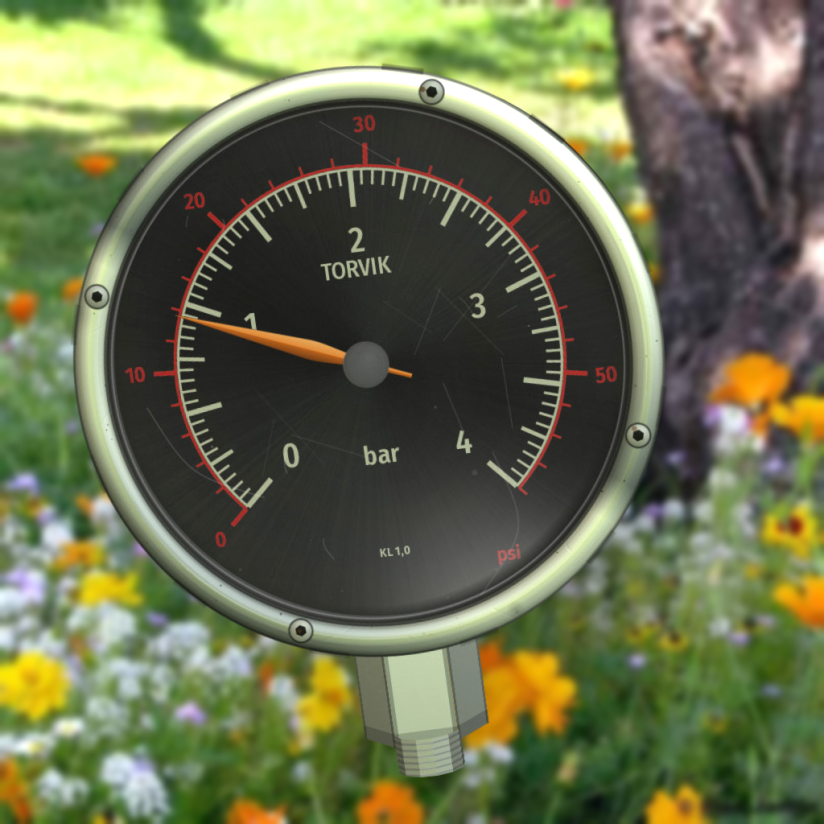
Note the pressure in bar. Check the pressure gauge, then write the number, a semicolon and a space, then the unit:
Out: 0.95; bar
